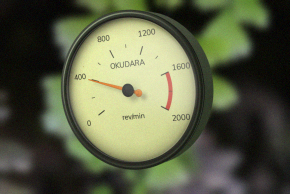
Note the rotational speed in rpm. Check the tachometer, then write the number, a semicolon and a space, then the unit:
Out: 400; rpm
